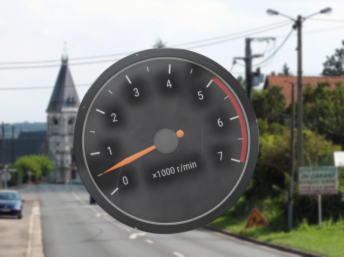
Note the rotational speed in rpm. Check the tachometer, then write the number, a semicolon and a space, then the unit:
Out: 500; rpm
